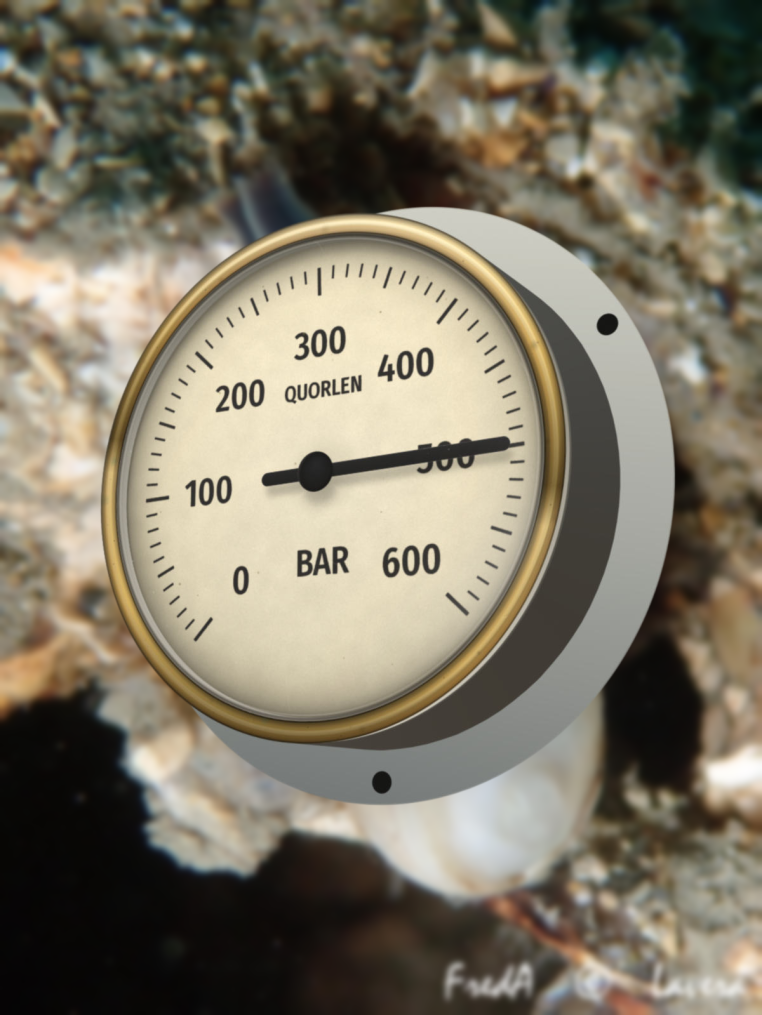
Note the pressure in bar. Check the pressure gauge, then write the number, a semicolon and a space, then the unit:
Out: 500; bar
